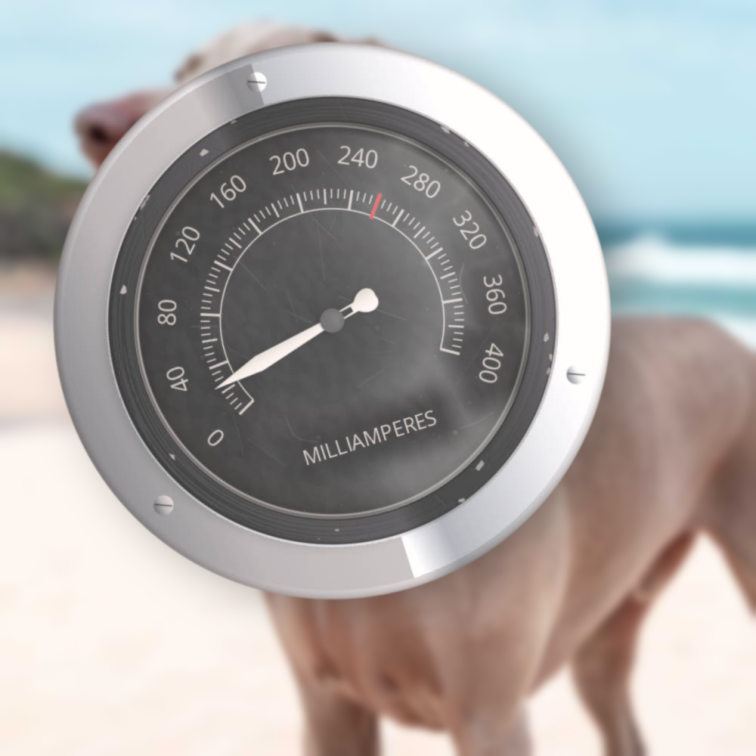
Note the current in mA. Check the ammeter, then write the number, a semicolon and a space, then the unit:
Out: 25; mA
